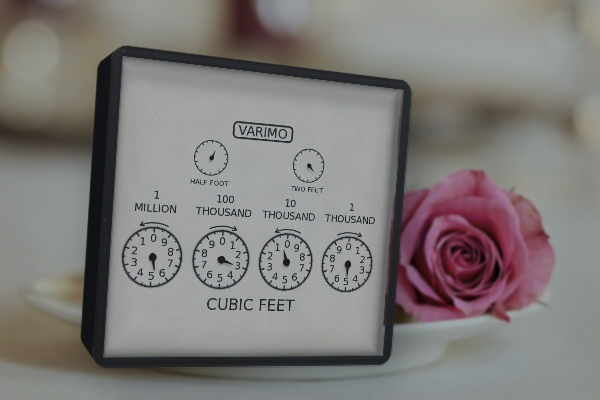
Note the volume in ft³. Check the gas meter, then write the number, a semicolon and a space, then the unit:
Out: 530500; ft³
